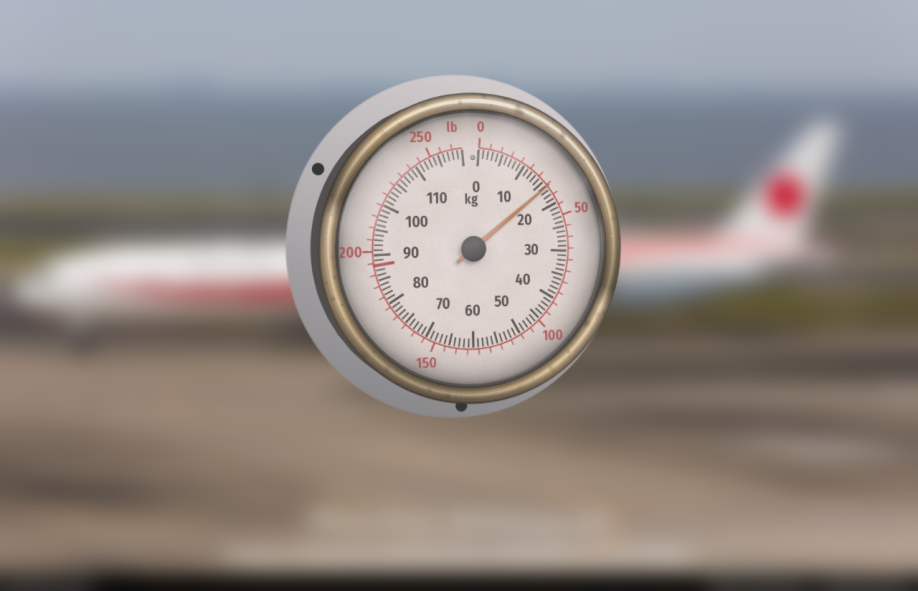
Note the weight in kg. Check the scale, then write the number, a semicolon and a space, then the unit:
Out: 16; kg
